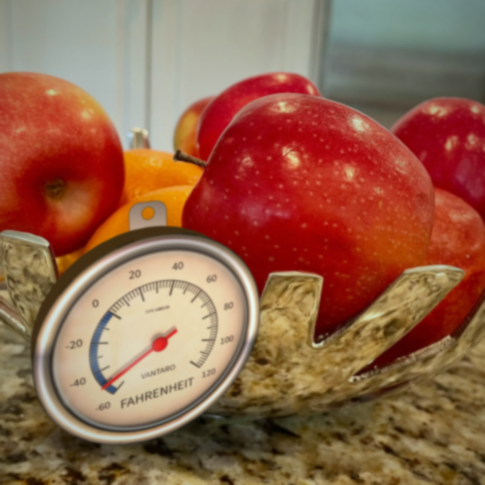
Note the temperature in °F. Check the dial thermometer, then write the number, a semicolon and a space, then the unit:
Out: -50; °F
